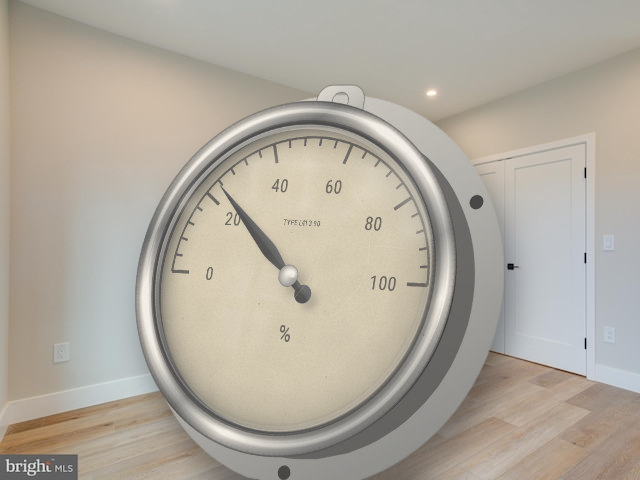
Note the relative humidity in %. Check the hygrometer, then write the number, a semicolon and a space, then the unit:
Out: 24; %
